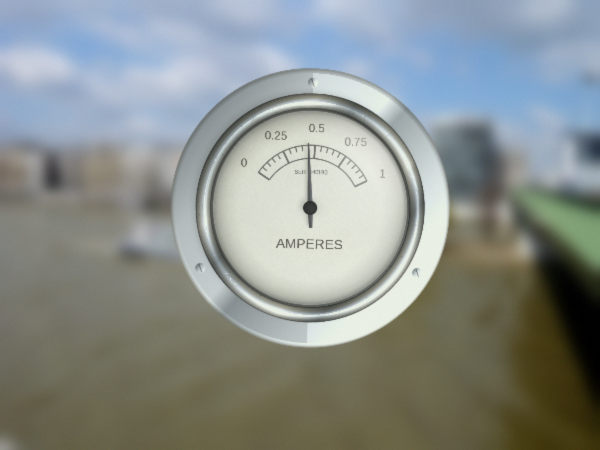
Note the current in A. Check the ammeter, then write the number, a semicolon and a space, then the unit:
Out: 0.45; A
